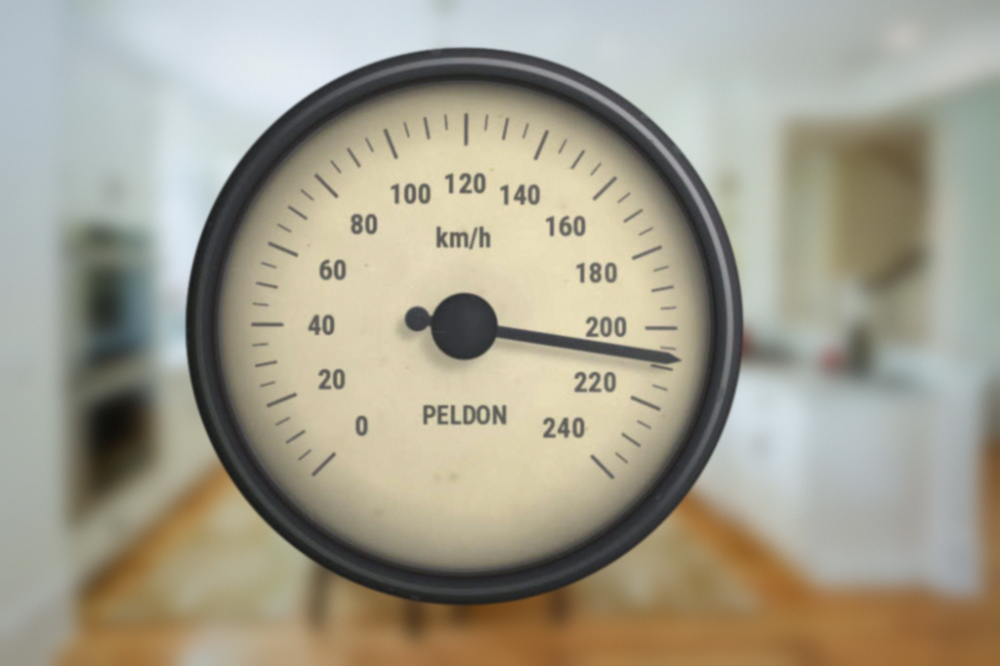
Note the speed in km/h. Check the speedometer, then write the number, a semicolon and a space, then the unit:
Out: 207.5; km/h
